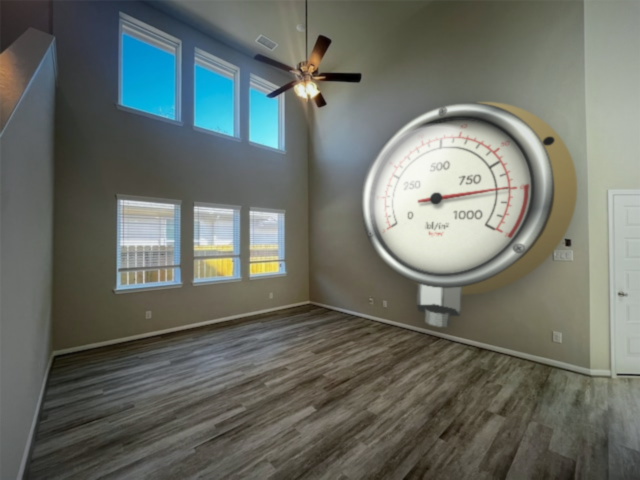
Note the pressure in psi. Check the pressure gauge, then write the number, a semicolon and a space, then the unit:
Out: 850; psi
